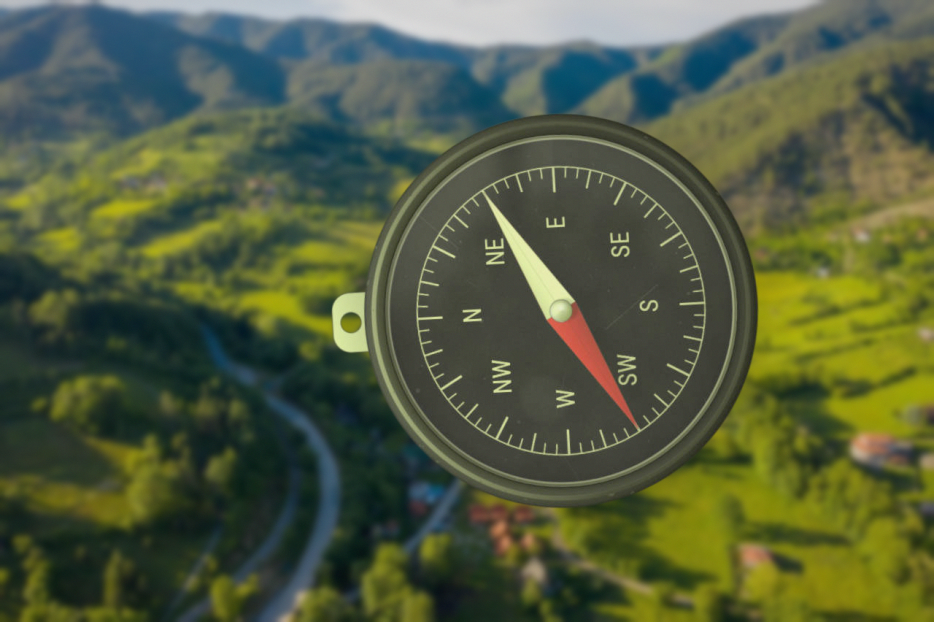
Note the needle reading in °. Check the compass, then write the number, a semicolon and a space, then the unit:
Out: 240; °
